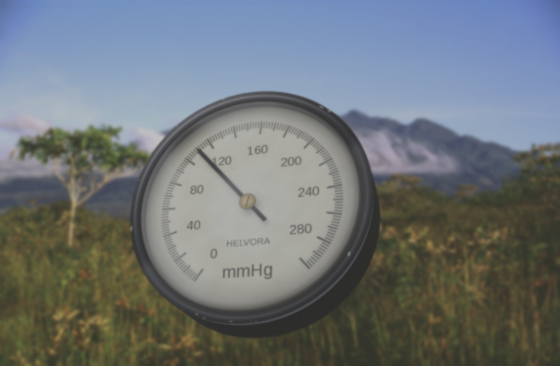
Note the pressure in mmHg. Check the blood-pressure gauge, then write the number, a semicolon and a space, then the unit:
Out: 110; mmHg
